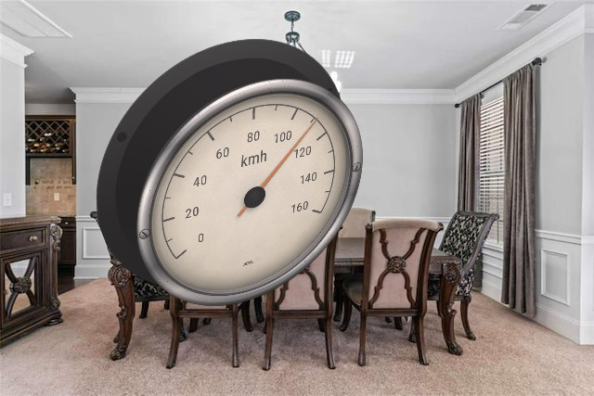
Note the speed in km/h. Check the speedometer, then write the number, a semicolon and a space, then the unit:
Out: 110; km/h
